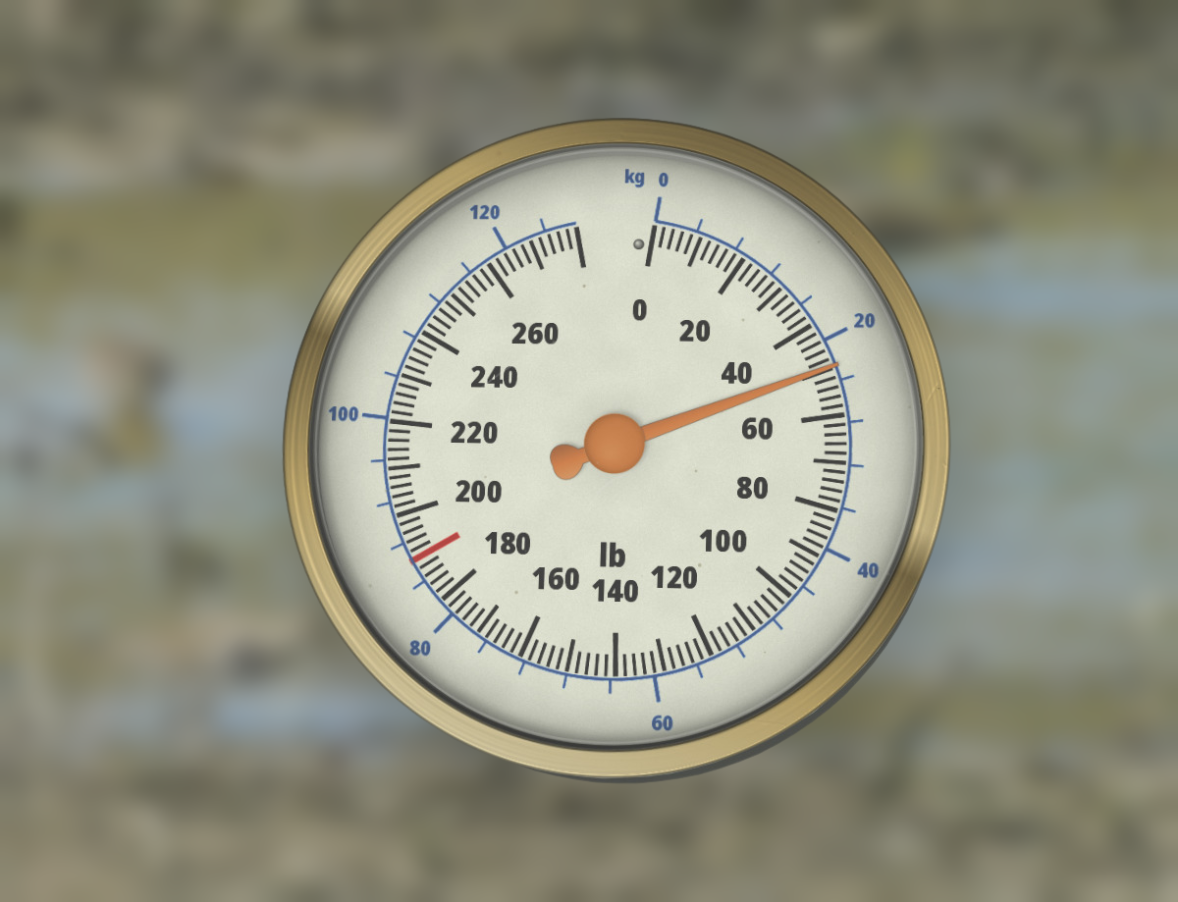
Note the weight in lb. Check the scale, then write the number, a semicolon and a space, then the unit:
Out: 50; lb
